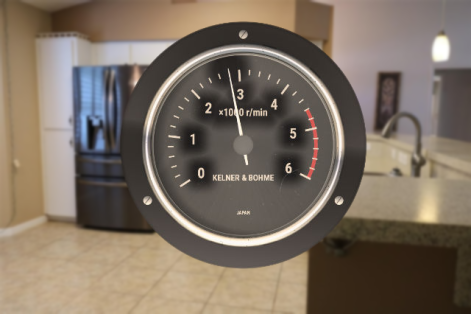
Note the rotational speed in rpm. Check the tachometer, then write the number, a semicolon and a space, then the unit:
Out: 2800; rpm
